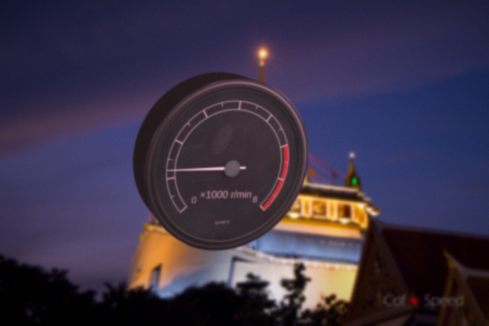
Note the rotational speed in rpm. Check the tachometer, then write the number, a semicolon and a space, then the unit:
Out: 1250; rpm
